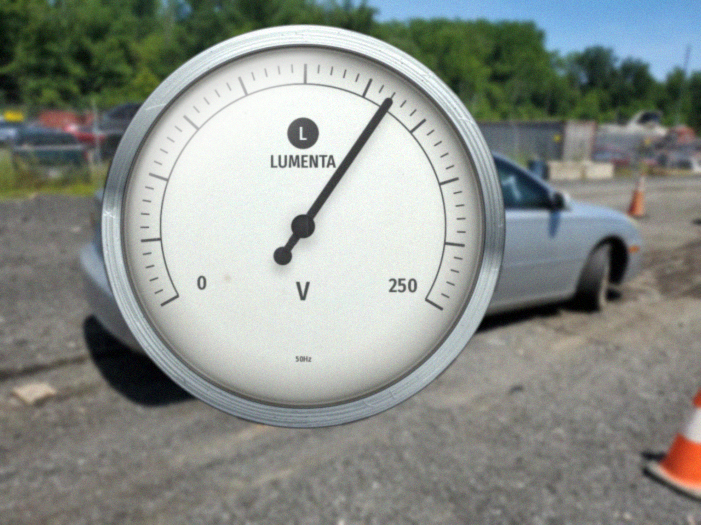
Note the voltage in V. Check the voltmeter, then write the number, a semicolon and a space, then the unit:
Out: 160; V
